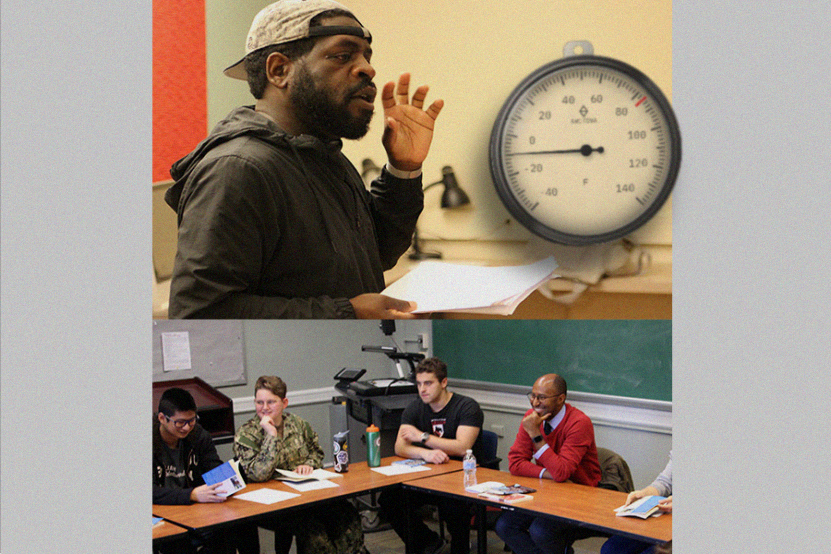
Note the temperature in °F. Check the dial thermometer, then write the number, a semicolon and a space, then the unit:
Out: -10; °F
